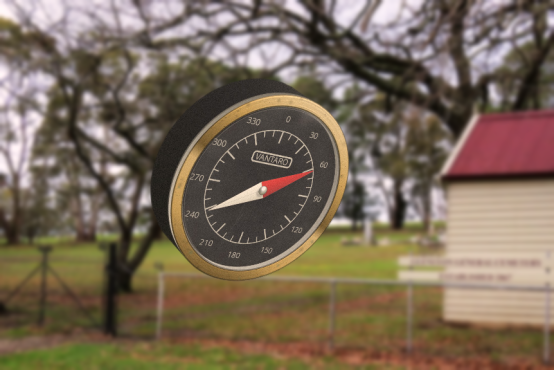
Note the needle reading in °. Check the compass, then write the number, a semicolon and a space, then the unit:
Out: 60; °
